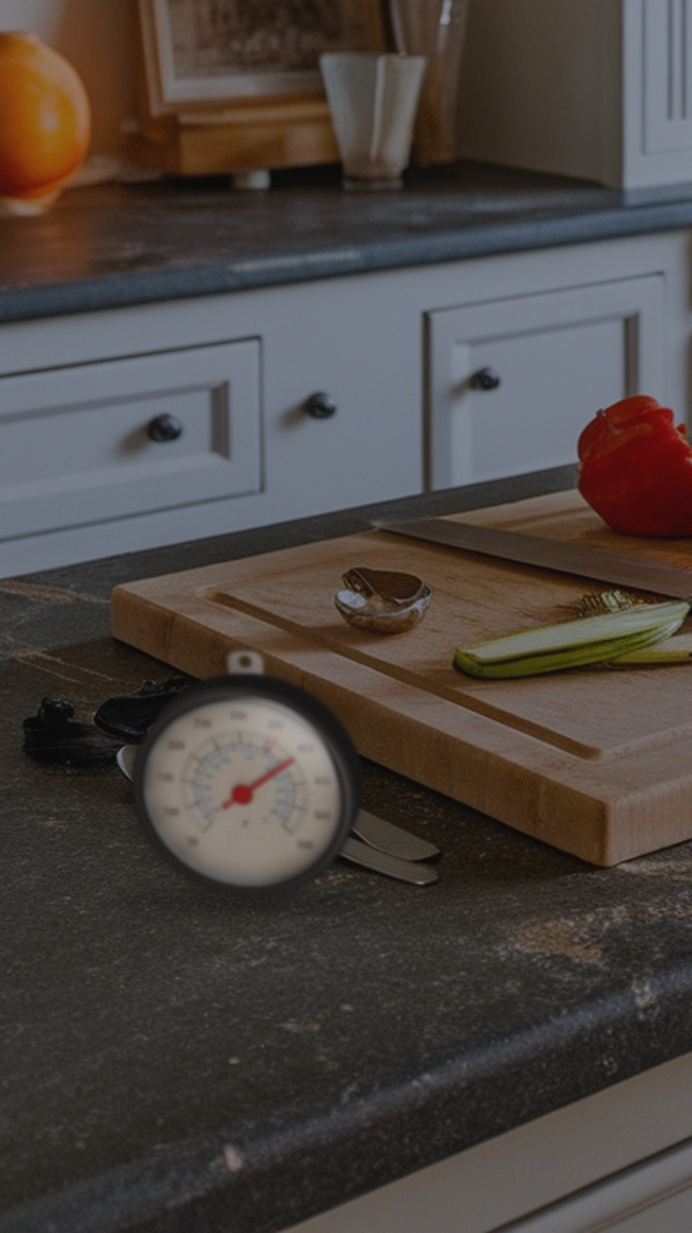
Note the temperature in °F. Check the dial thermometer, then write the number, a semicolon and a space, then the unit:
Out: 400; °F
